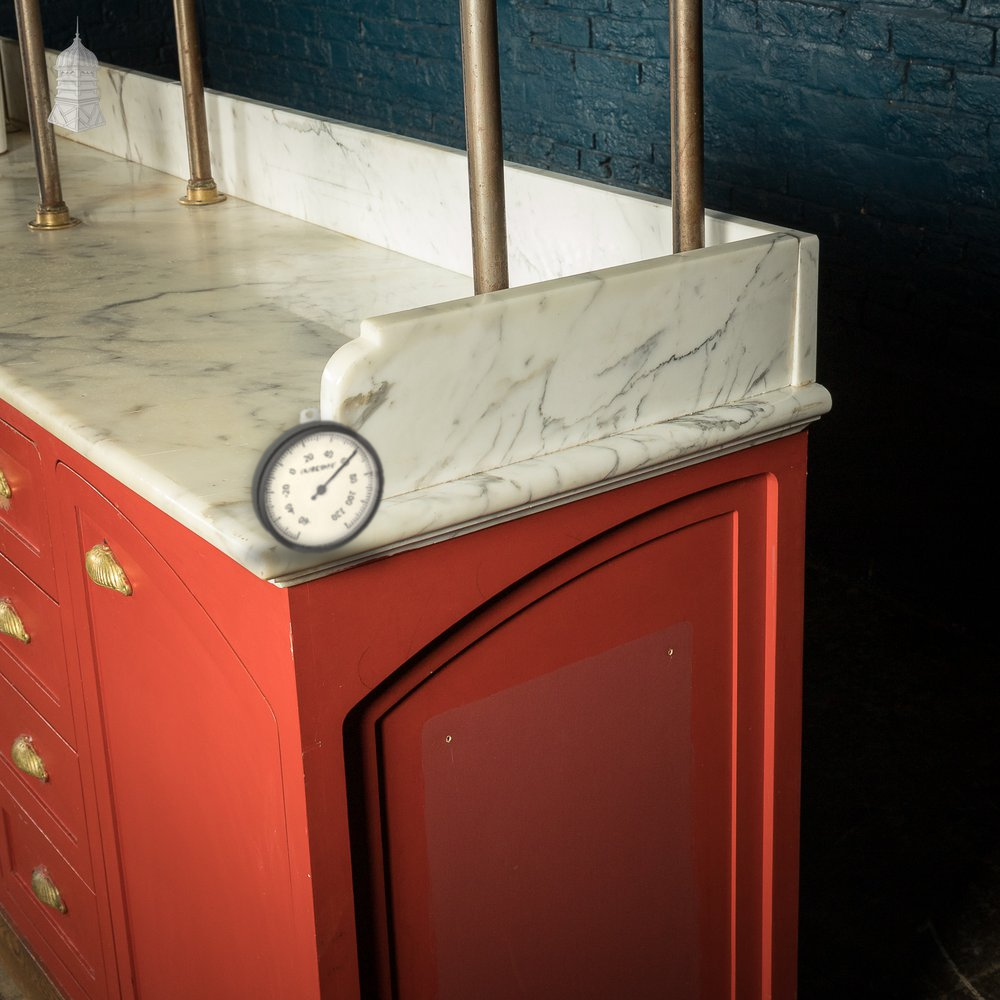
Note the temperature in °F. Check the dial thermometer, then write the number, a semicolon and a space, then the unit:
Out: 60; °F
